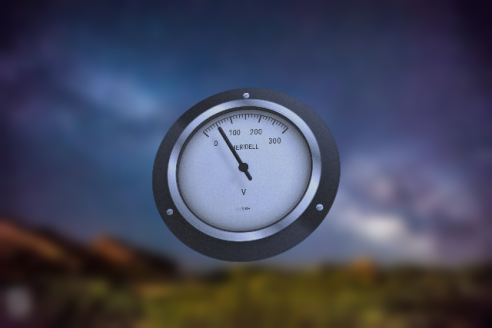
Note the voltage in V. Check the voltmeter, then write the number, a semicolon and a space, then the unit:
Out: 50; V
